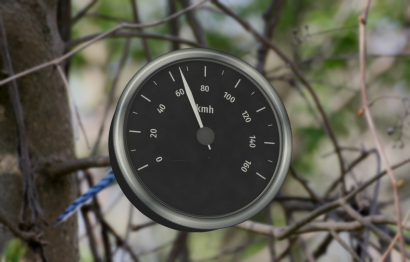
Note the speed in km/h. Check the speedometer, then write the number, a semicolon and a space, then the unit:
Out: 65; km/h
